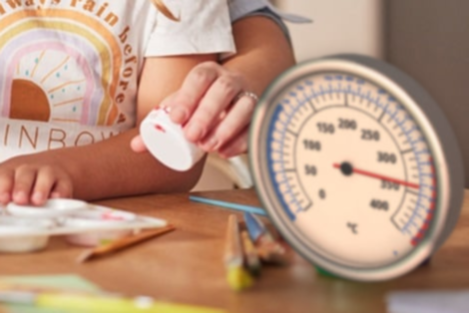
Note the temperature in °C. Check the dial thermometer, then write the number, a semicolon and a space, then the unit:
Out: 340; °C
